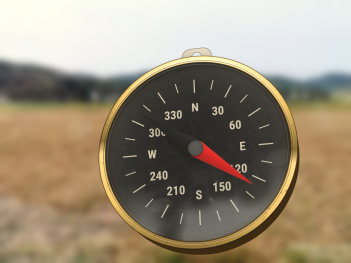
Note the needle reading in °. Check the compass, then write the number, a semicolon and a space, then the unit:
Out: 127.5; °
